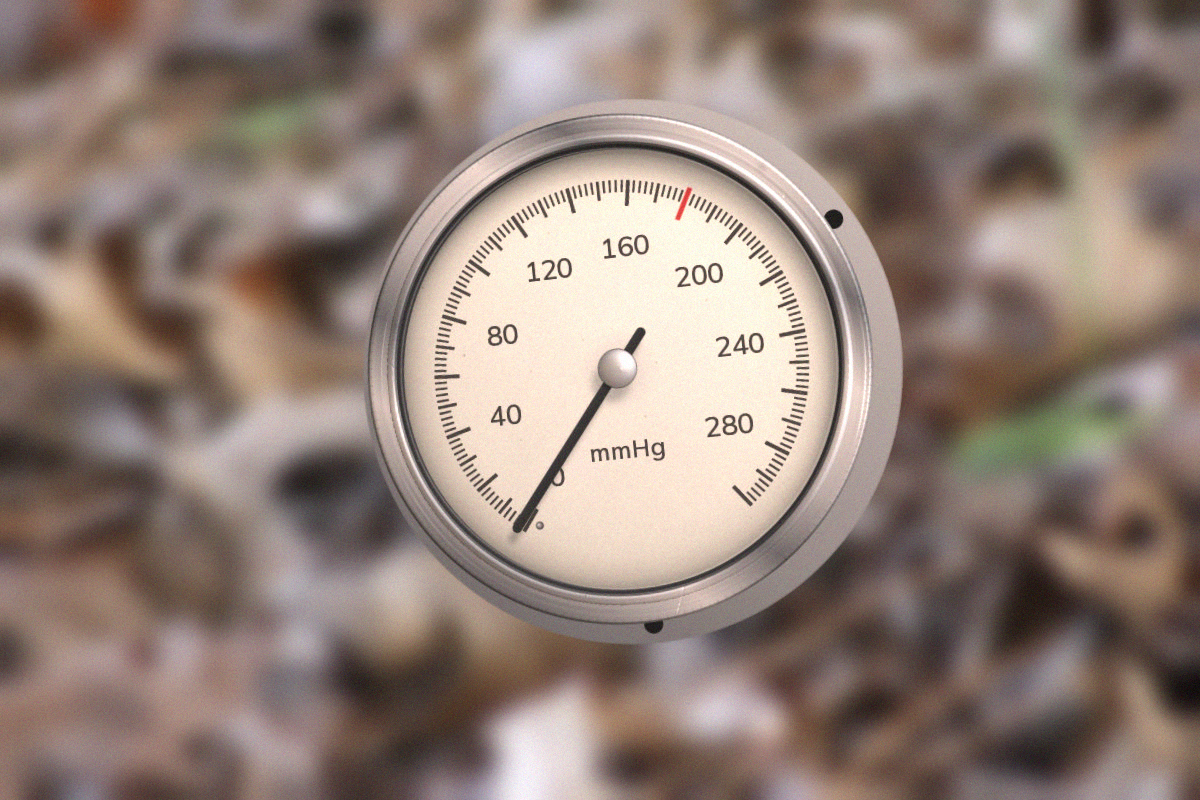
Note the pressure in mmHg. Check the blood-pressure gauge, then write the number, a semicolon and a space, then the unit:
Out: 2; mmHg
